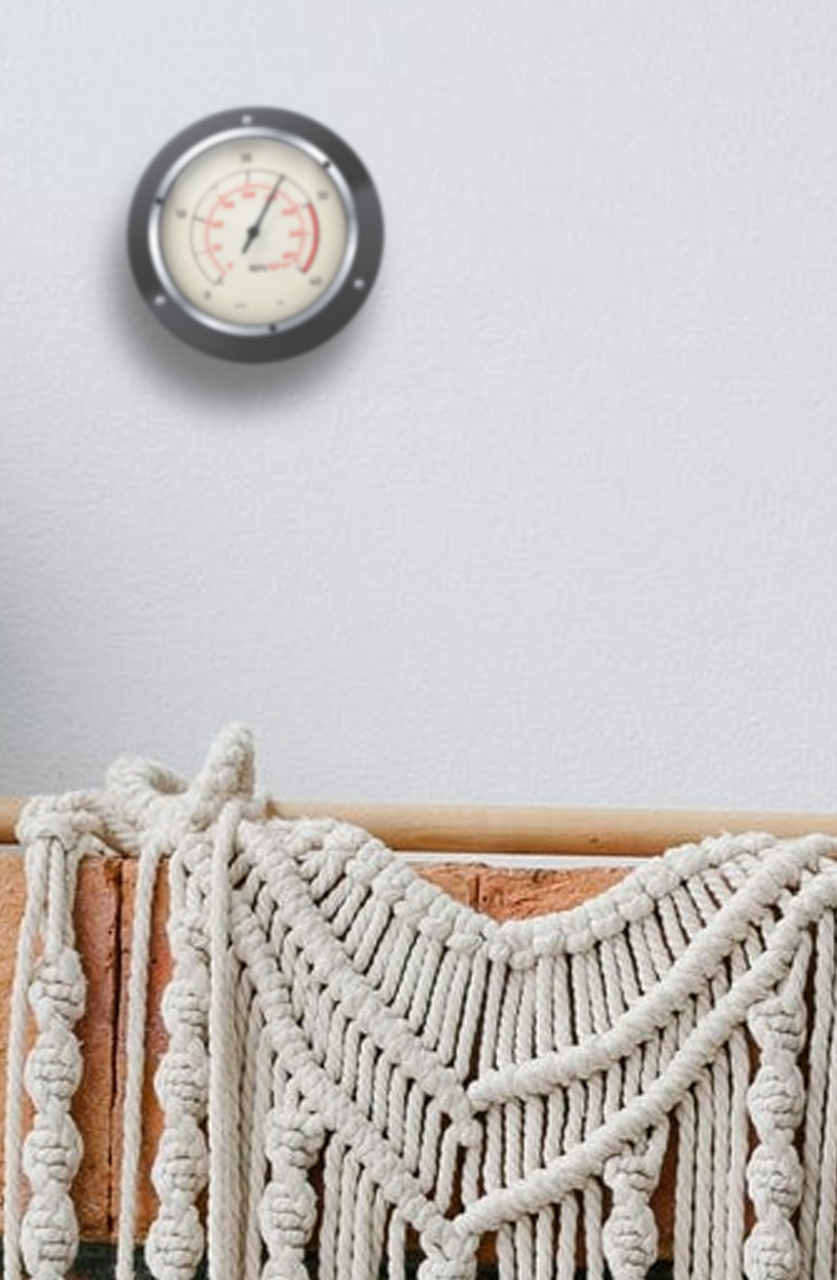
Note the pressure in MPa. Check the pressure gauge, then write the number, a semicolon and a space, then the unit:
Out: 25; MPa
